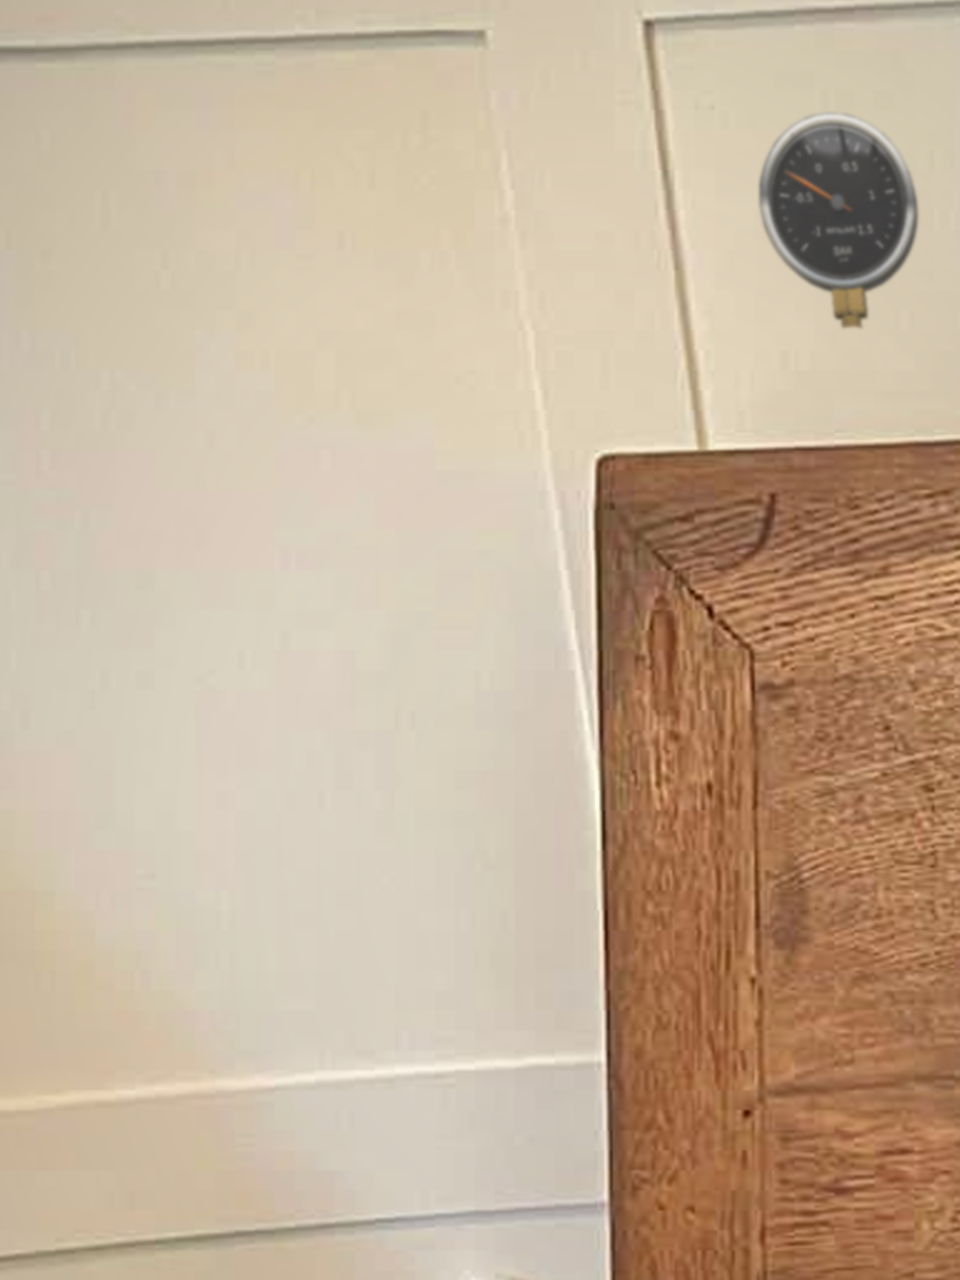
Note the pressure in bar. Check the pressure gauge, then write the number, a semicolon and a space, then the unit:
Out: -0.3; bar
